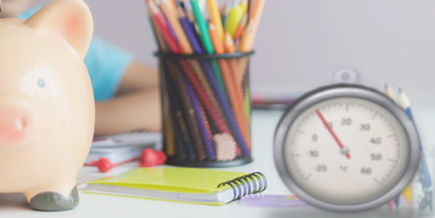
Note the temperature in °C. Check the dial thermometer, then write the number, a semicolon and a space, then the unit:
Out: 10; °C
